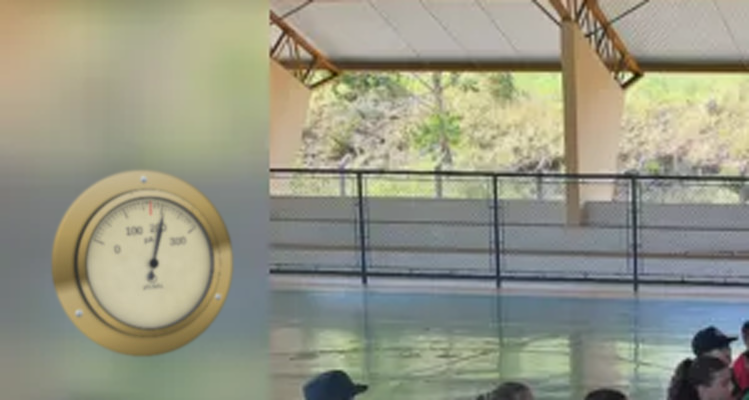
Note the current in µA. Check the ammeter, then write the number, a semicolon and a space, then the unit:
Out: 200; µA
